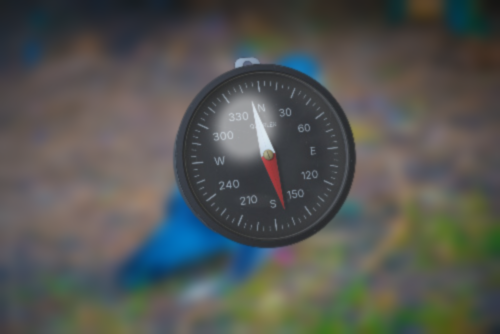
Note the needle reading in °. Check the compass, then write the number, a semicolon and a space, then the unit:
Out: 170; °
